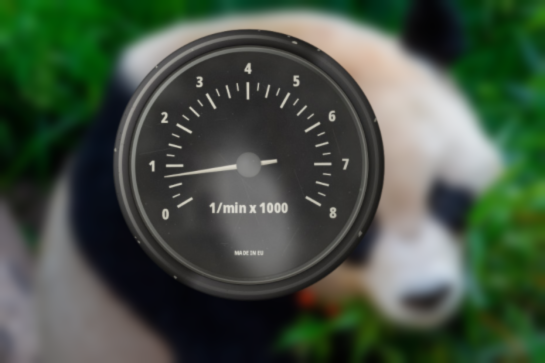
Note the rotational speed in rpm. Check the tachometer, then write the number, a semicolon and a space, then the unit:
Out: 750; rpm
